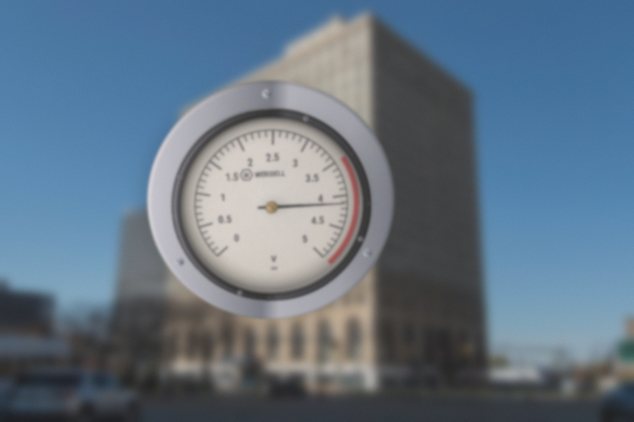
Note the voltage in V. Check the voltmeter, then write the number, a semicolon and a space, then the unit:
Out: 4.1; V
